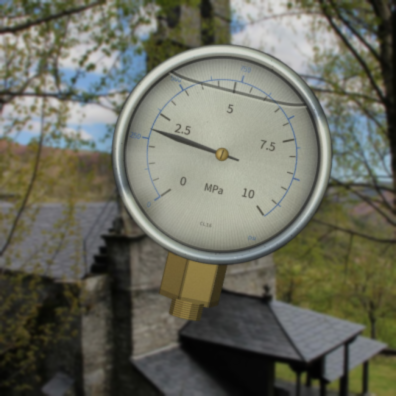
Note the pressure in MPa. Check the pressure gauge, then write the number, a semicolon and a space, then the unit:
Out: 2; MPa
